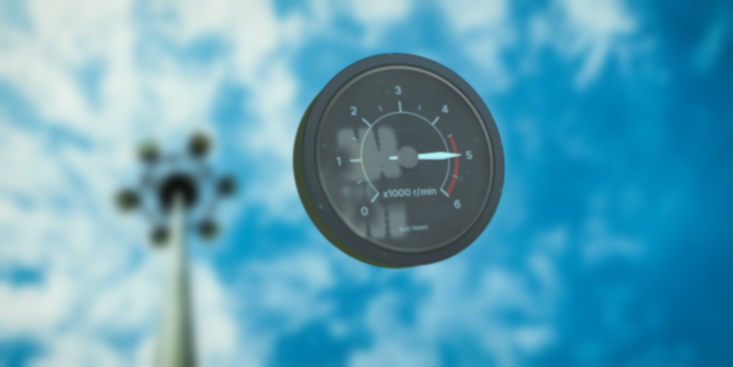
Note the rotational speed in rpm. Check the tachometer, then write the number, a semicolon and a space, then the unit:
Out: 5000; rpm
